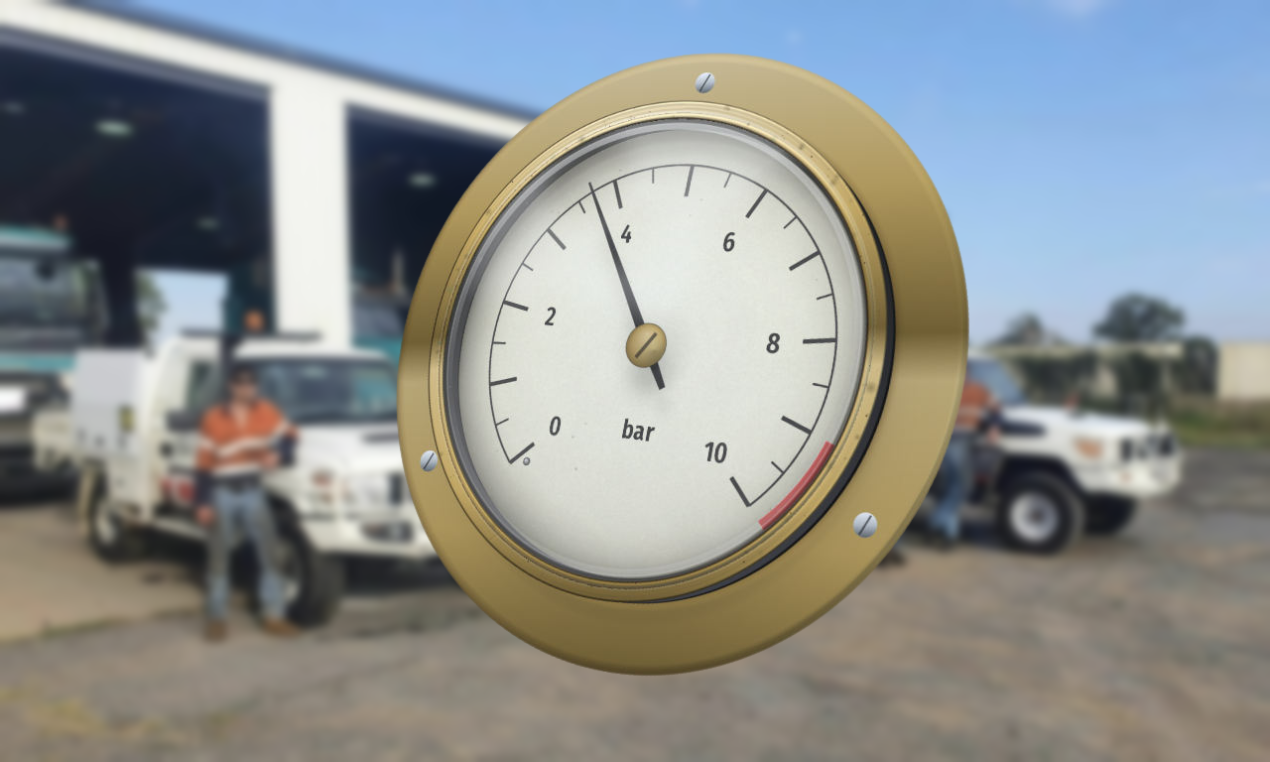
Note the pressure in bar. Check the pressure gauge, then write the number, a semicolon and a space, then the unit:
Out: 3.75; bar
